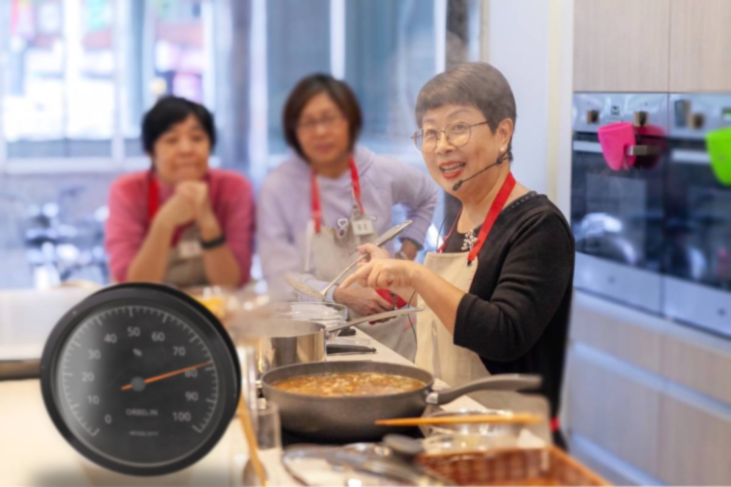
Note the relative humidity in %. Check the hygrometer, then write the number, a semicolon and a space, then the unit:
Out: 78; %
